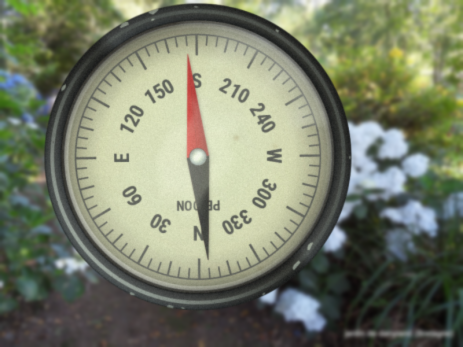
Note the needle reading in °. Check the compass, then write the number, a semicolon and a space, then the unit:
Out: 175; °
